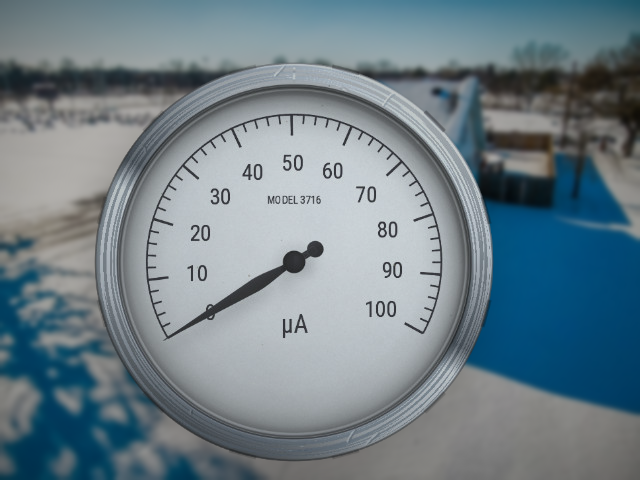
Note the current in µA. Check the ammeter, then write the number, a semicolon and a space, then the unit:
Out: 0; µA
